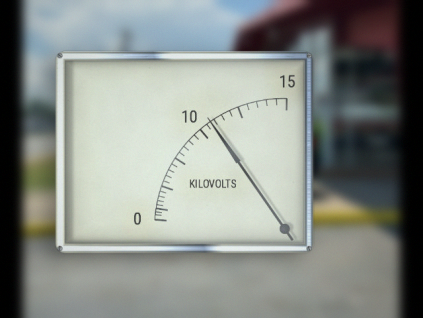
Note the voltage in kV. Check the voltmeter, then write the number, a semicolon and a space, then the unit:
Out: 10.75; kV
